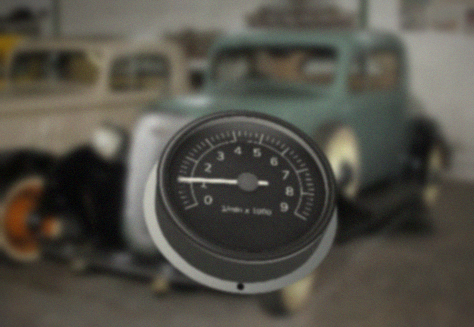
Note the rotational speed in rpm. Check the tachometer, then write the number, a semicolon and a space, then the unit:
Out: 1000; rpm
